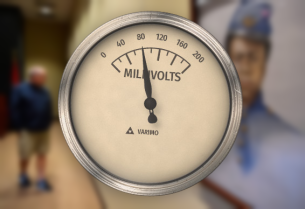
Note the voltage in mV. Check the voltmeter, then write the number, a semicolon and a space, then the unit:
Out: 80; mV
